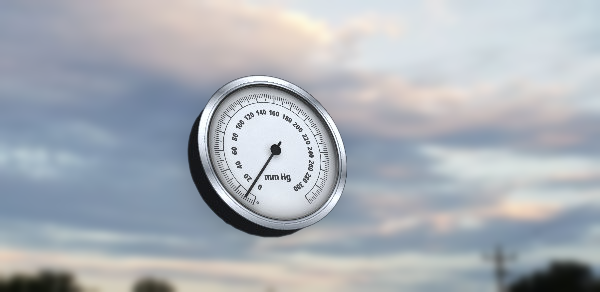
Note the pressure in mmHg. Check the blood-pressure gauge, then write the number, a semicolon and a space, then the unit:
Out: 10; mmHg
